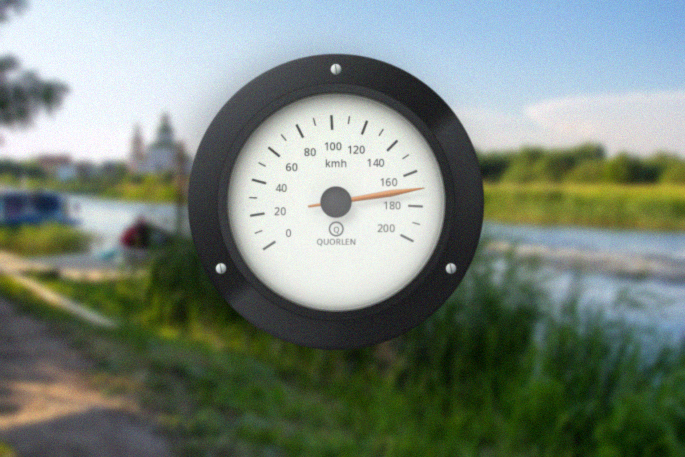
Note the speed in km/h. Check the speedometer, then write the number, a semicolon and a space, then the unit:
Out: 170; km/h
